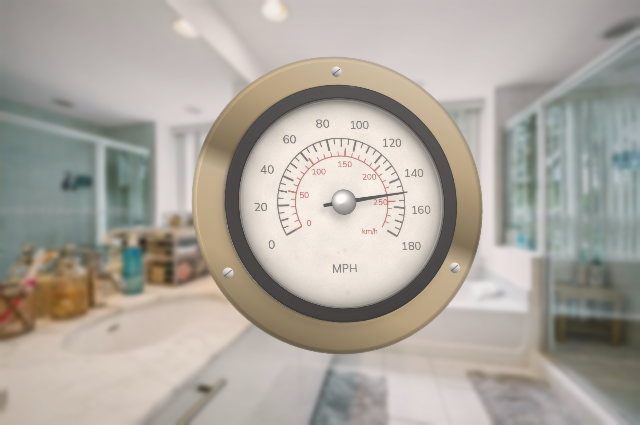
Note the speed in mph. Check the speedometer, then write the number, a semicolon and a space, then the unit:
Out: 150; mph
